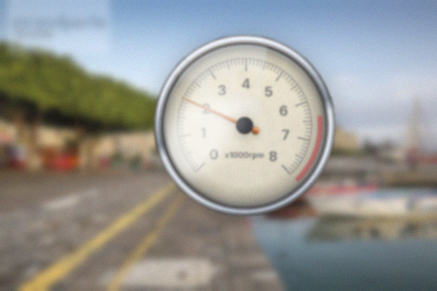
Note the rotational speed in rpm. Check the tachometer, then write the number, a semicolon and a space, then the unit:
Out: 2000; rpm
